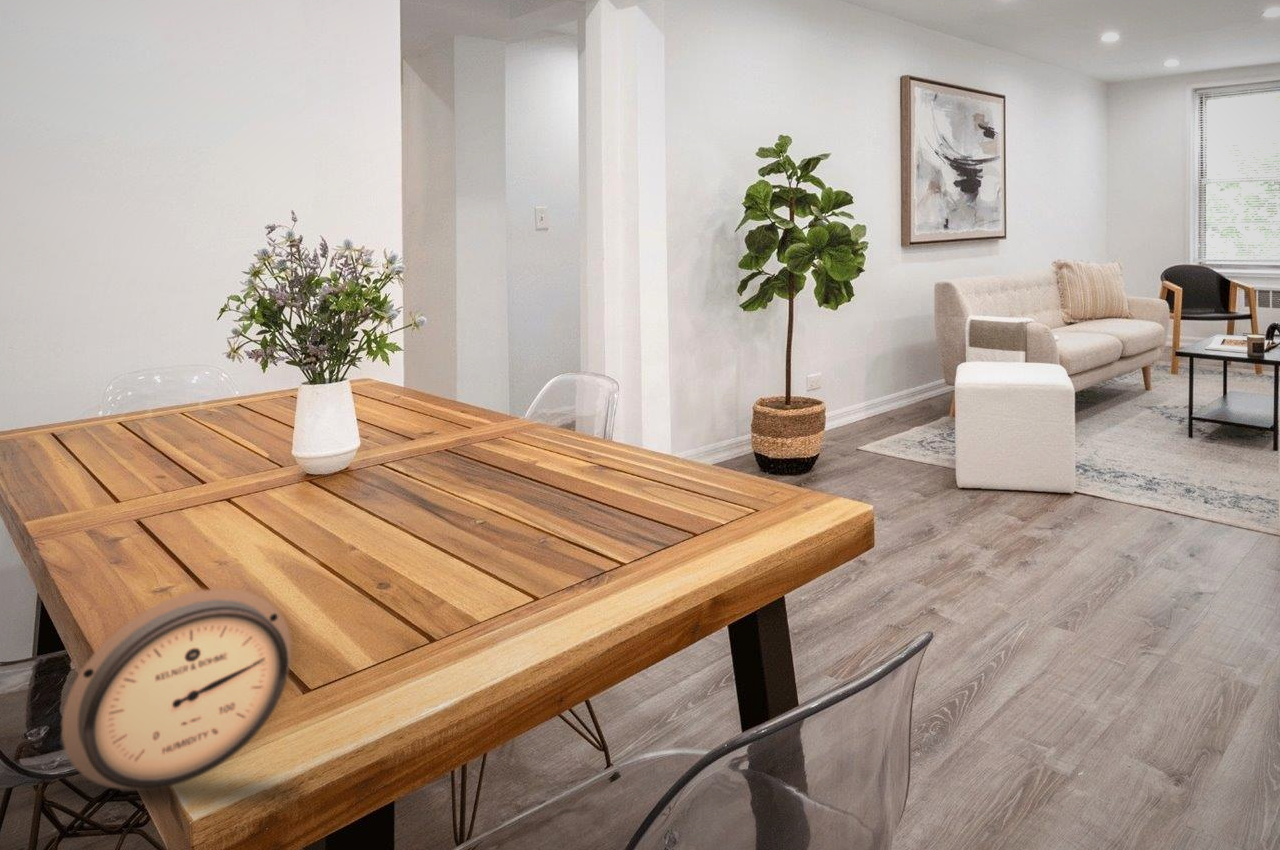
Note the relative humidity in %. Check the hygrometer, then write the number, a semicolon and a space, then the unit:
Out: 80; %
